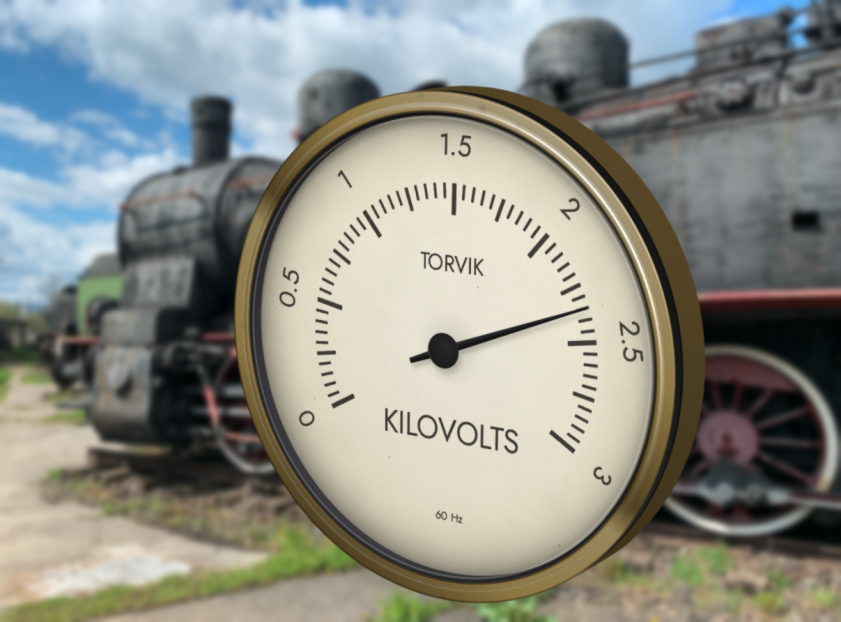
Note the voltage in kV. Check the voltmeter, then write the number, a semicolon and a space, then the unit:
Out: 2.35; kV
